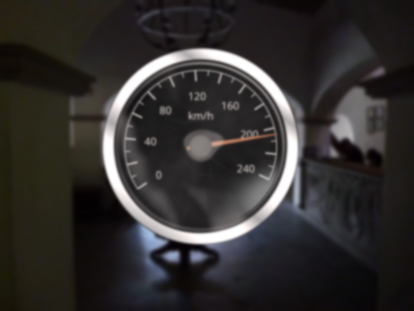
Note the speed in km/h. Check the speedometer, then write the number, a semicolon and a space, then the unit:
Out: 205; km/h
